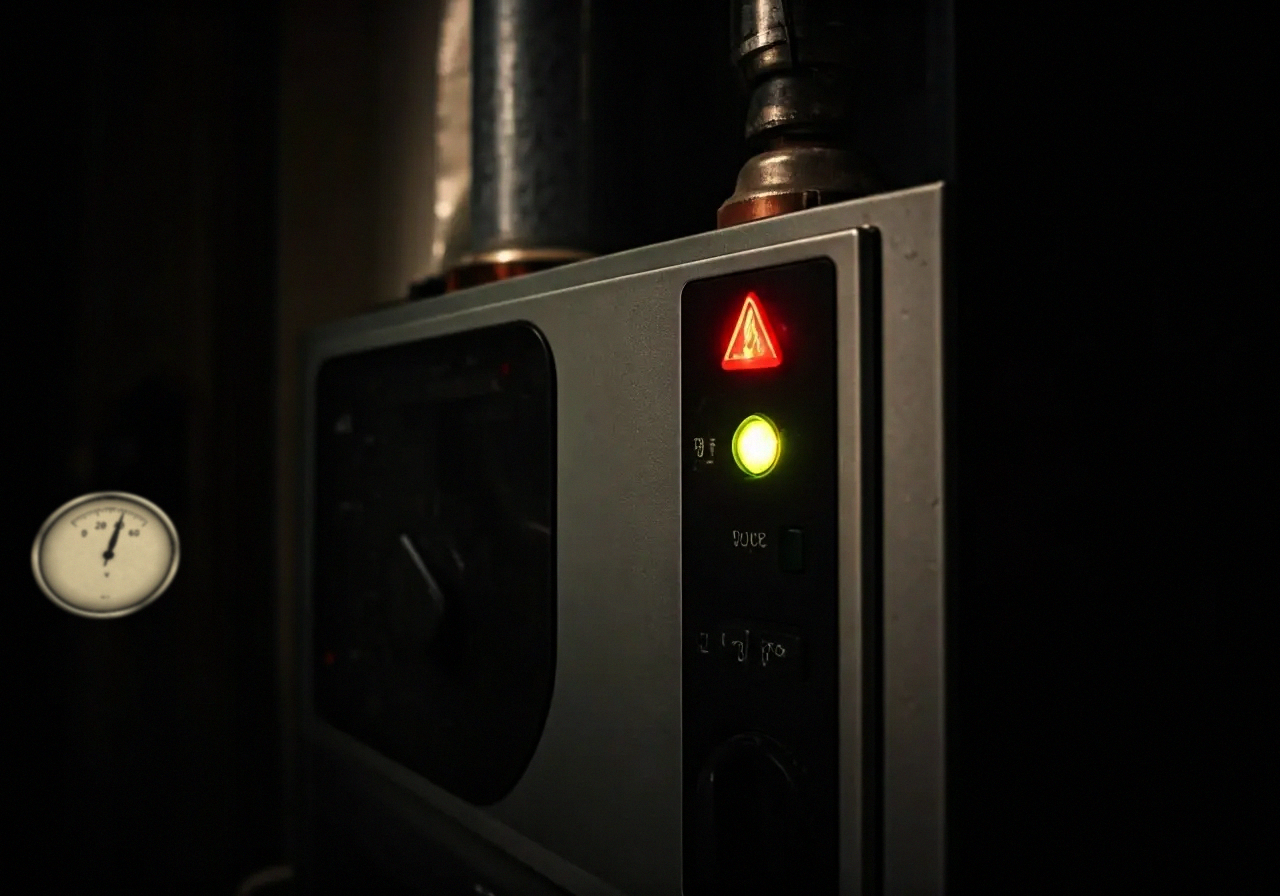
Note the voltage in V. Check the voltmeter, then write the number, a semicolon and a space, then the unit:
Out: 40; V
